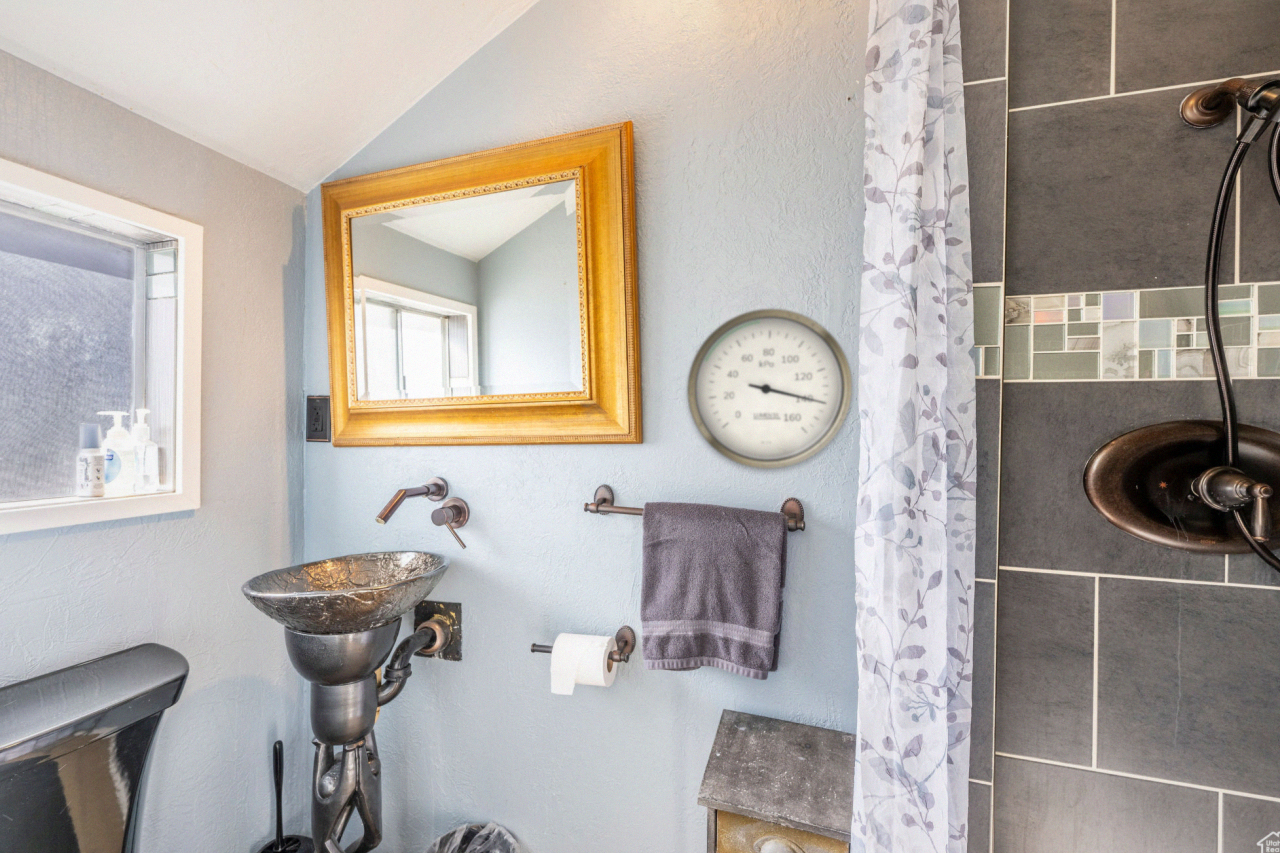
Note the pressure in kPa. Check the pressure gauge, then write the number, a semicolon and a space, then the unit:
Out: 140; kPa
